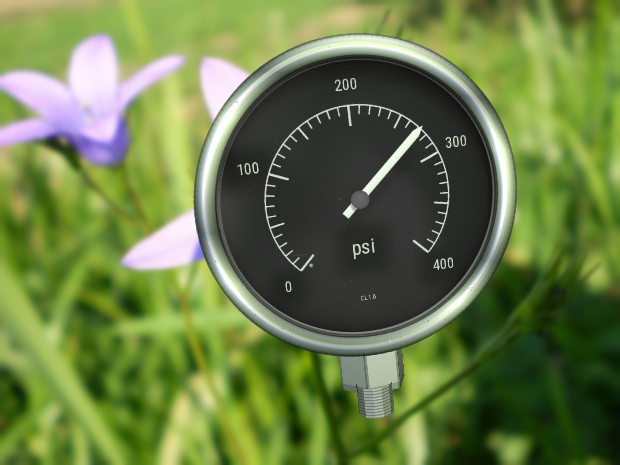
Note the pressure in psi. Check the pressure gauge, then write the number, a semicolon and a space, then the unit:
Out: 270; psi
